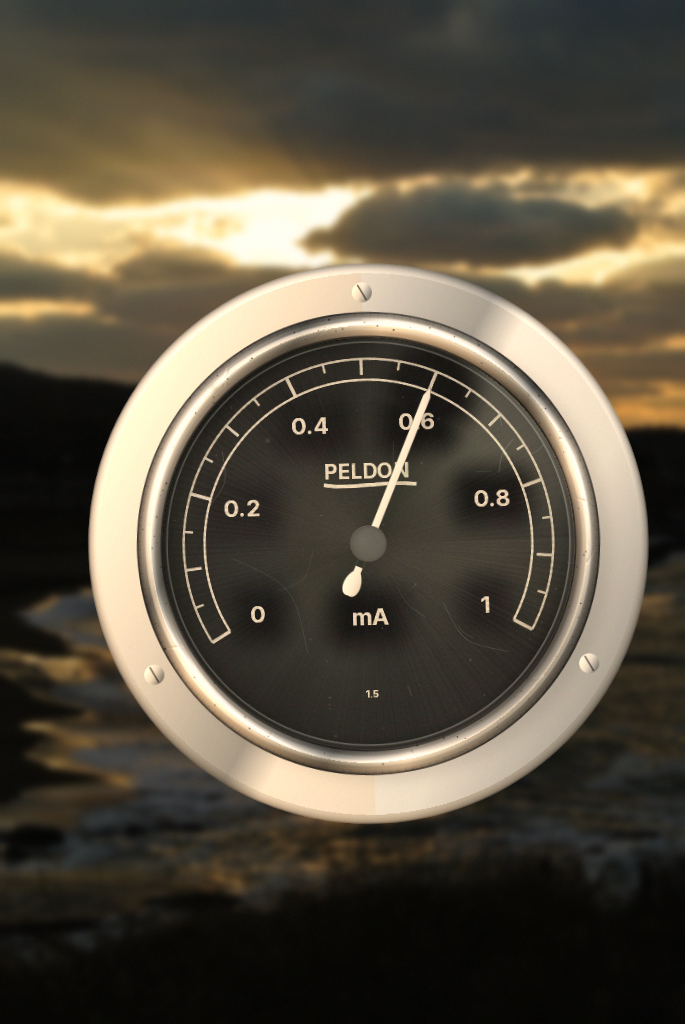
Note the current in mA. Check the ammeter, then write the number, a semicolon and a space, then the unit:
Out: 0.6; mA
